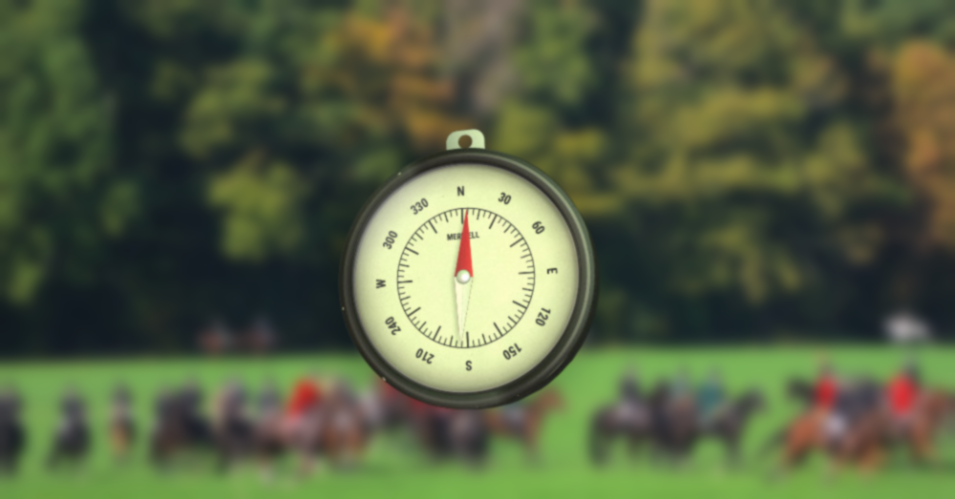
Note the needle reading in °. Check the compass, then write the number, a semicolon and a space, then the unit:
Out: 5; °
